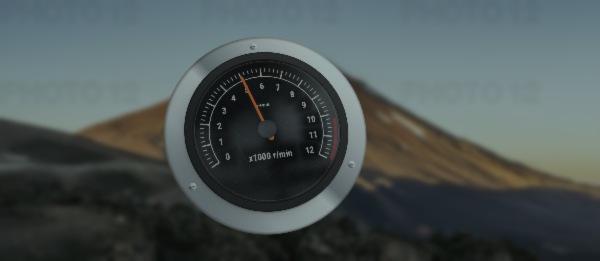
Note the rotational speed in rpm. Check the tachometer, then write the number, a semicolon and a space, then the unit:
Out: 5000; rpm
